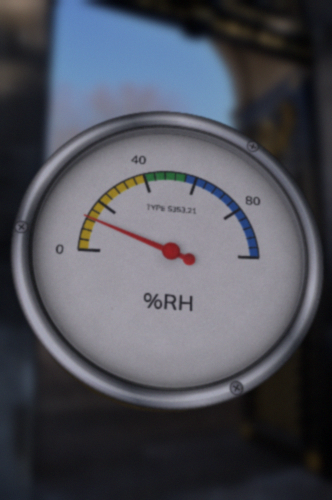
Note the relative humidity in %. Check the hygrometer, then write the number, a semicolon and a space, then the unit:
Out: 12; %
